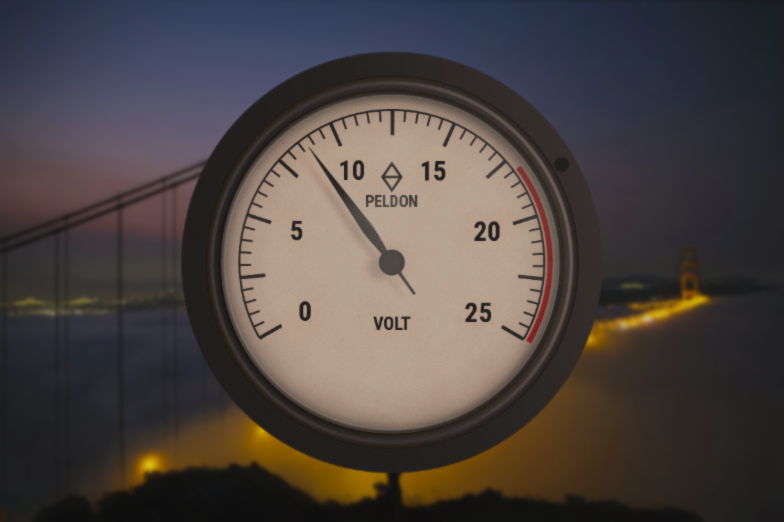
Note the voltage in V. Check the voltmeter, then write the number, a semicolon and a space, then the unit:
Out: 8.75; V
